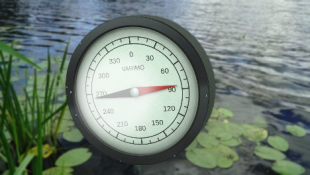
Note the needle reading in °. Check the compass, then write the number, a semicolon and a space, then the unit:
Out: 85; °
